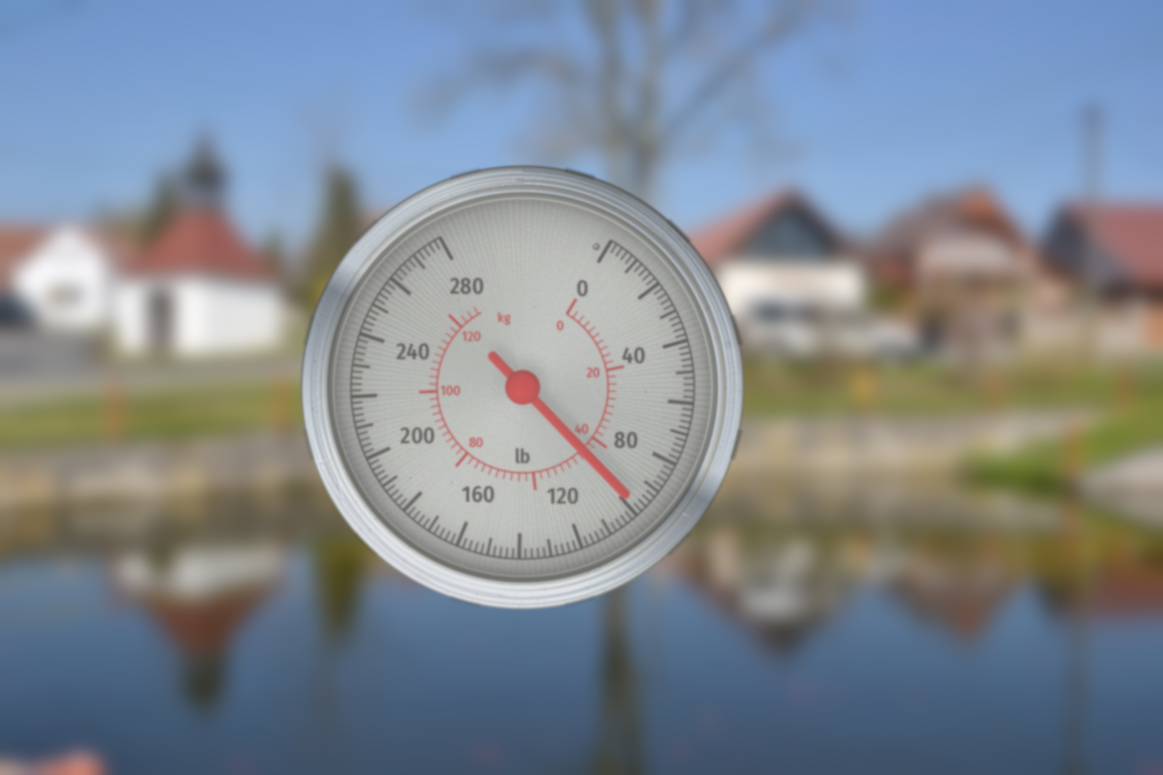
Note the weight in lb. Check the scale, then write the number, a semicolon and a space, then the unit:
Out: 98; lb
